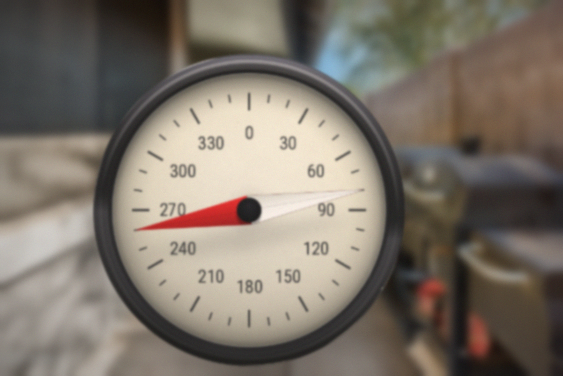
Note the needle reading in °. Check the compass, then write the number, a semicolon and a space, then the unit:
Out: 260; °
